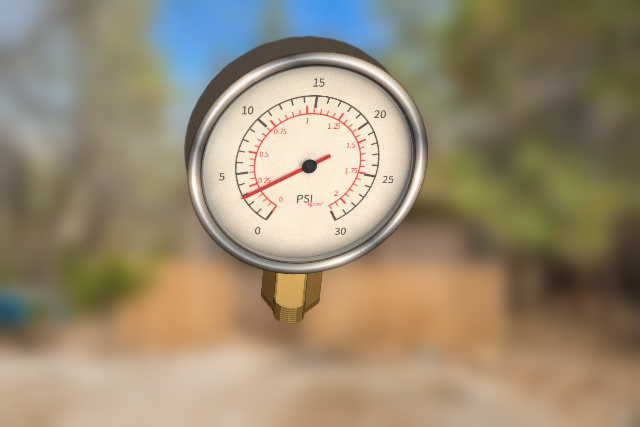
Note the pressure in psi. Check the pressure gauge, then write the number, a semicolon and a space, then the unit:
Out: 3; psi
